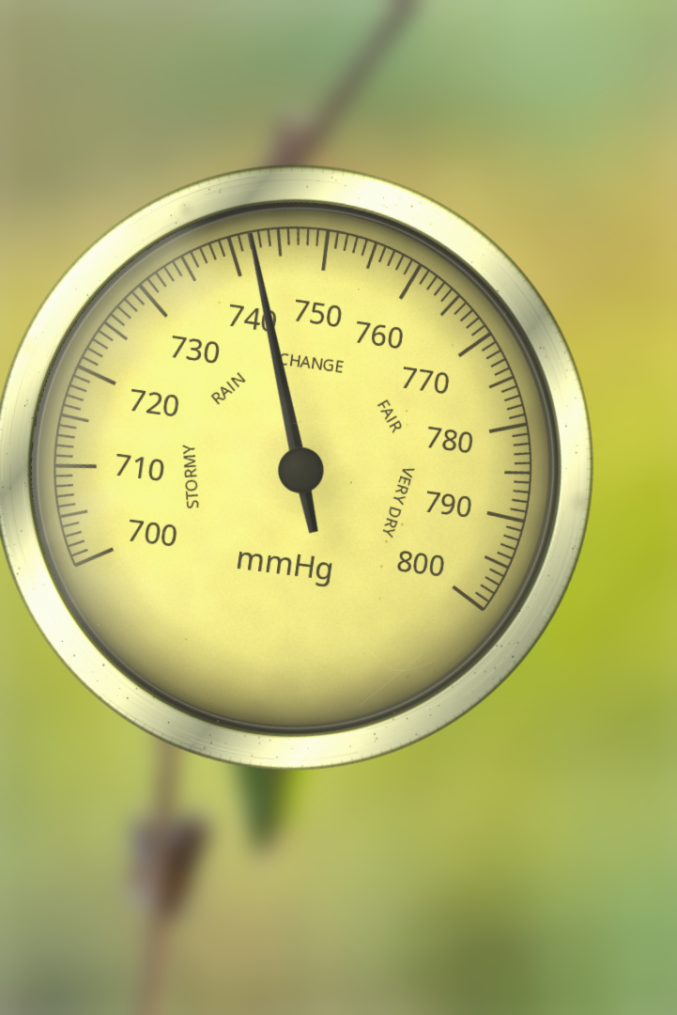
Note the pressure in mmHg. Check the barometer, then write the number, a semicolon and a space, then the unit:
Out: 742; mmHg
